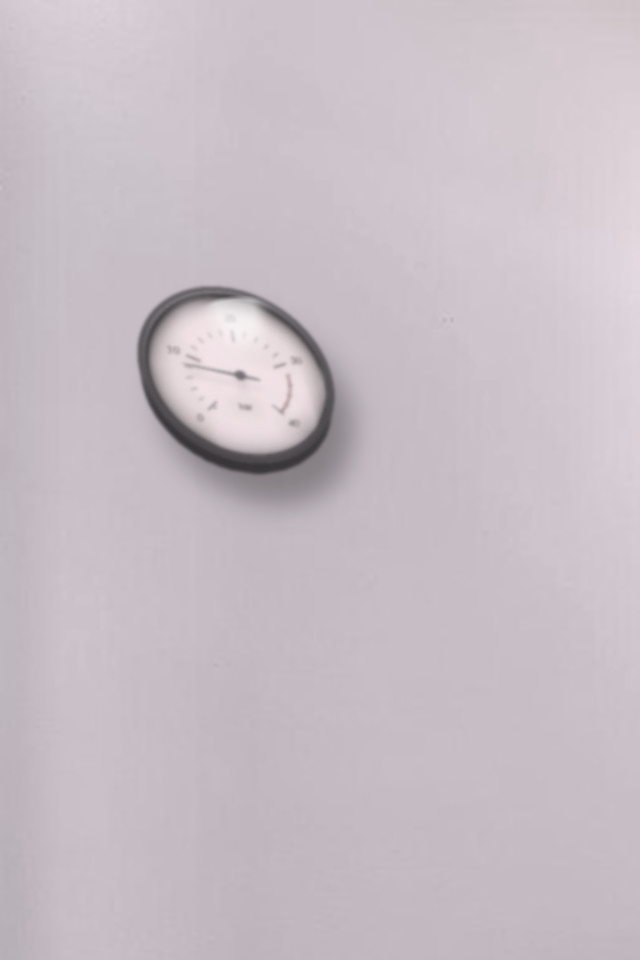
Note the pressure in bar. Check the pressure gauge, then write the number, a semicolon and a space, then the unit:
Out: 8; bar
